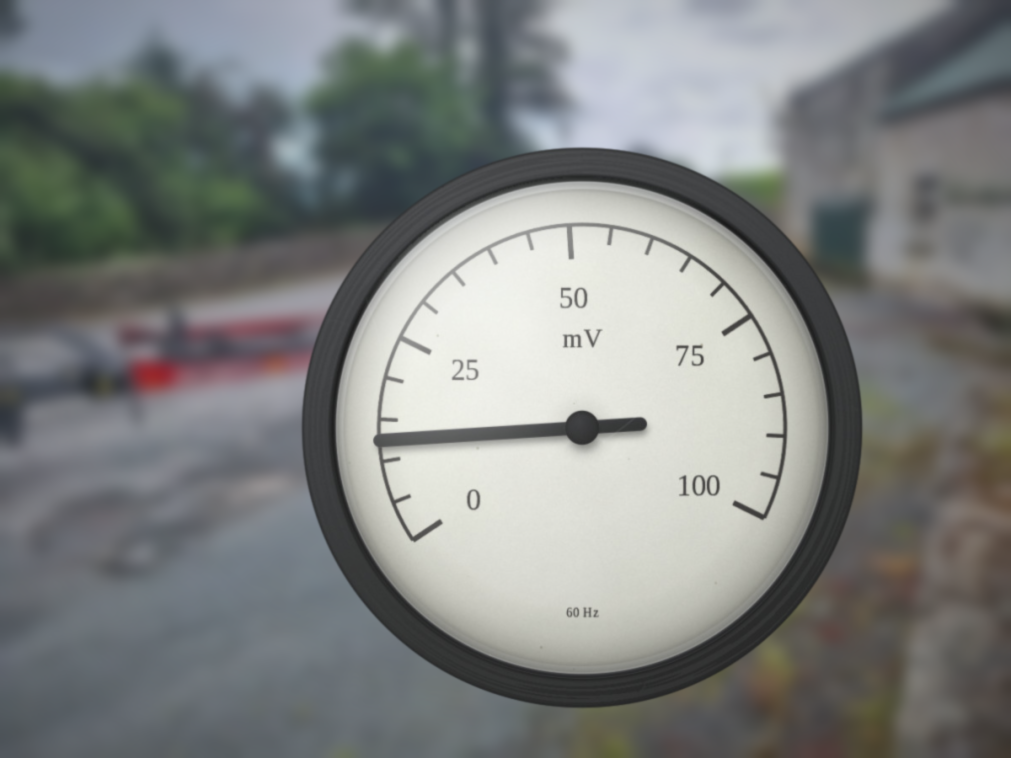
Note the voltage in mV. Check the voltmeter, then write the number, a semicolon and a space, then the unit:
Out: 12.5; mV
